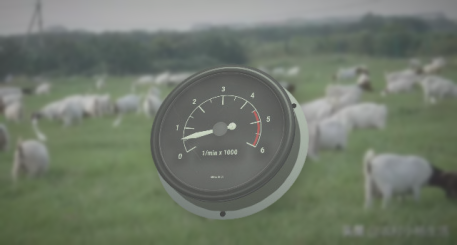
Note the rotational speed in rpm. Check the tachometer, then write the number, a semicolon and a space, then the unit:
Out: 500; rpm
